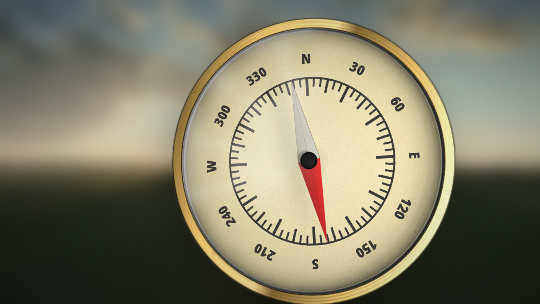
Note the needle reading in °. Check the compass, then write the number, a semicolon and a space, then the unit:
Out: 170; °
